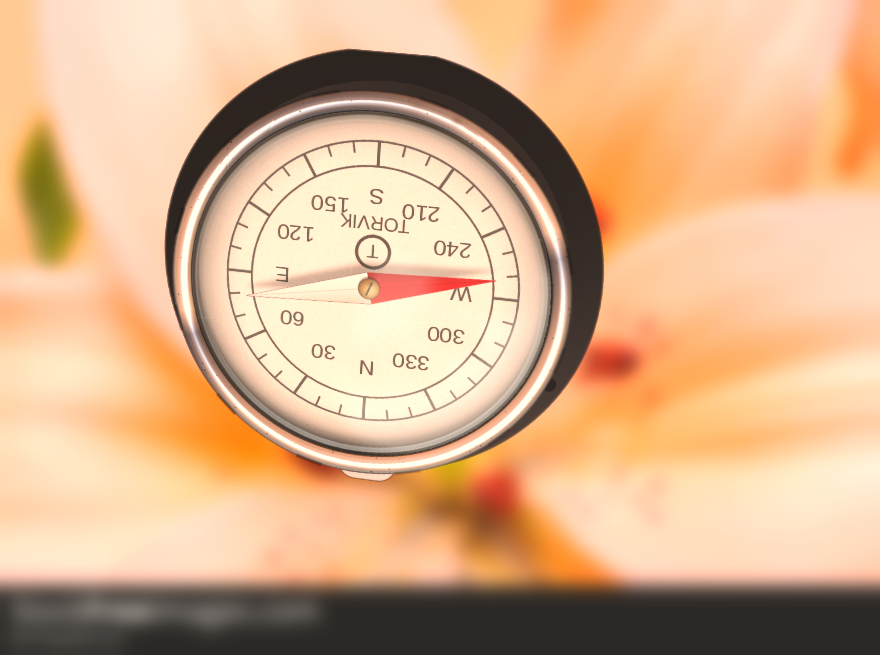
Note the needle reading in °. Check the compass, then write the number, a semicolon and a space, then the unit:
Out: 260; °
